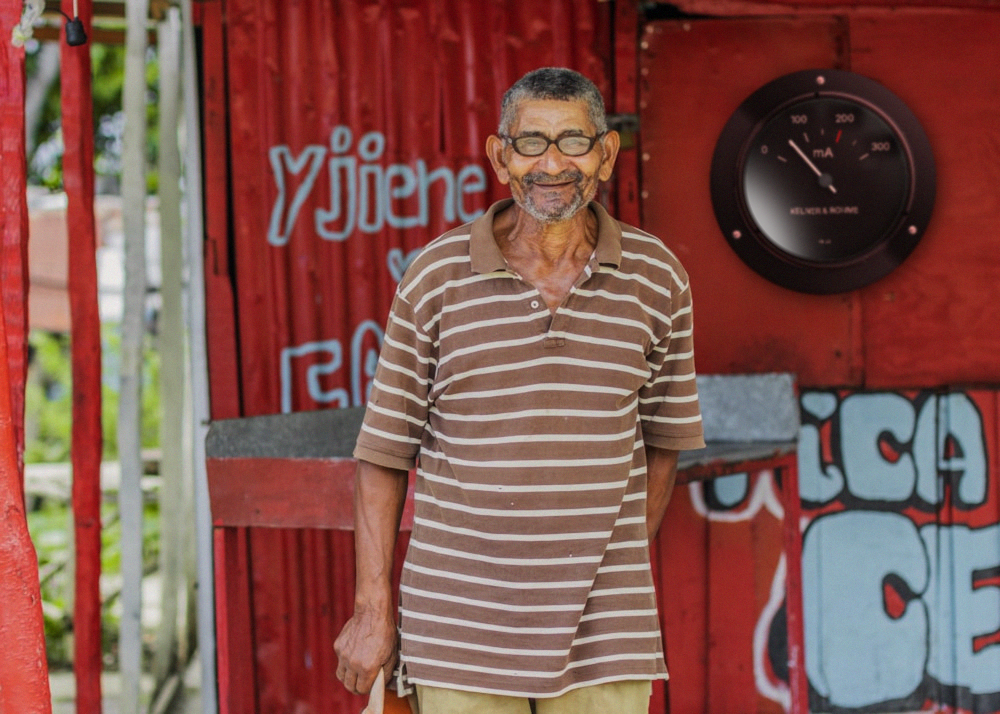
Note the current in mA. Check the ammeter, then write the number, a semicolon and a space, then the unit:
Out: 50; mA
